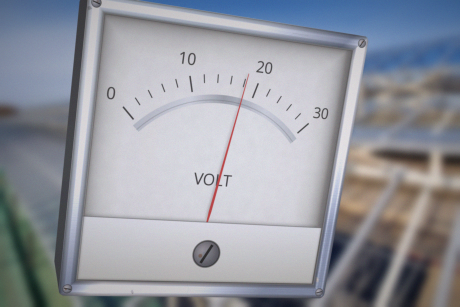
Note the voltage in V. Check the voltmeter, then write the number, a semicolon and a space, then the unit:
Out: 18; V
